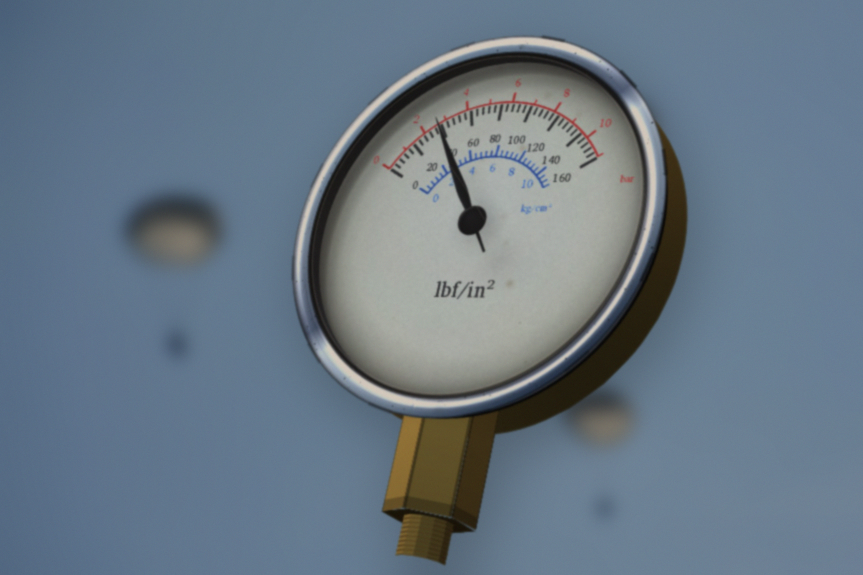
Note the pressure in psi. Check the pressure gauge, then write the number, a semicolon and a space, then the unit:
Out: 40; psi
